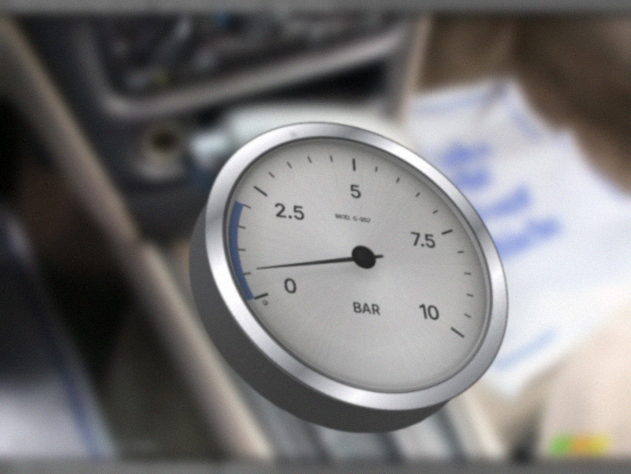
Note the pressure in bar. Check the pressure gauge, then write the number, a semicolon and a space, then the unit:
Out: 0.5; bar
